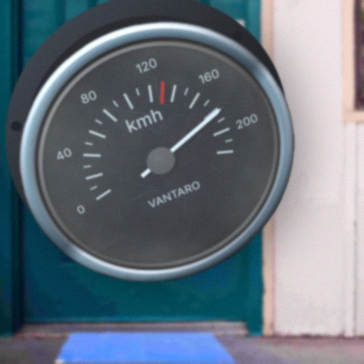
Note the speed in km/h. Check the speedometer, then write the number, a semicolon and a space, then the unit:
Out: 180; km/h
